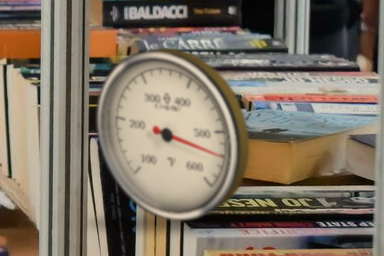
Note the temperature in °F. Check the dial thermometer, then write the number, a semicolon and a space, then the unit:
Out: 540; °F
